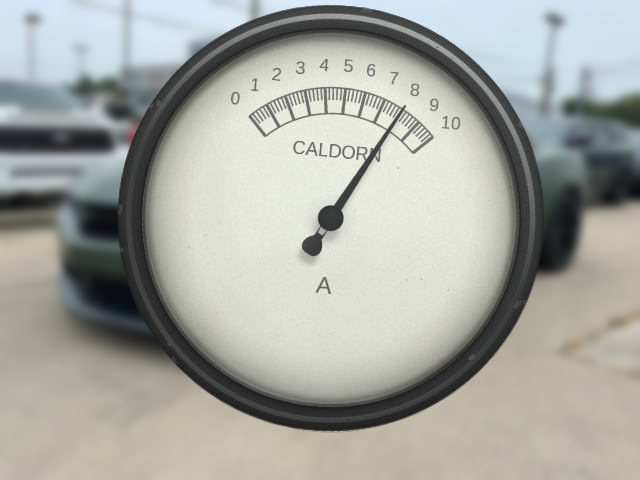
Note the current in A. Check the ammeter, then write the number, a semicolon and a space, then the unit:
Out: 8; A
